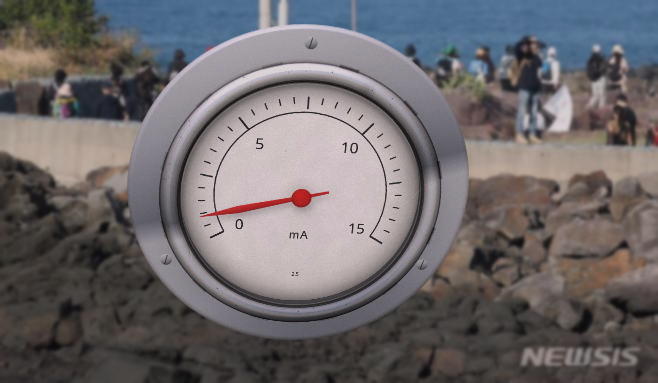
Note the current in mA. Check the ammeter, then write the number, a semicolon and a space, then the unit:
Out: 1; mA
